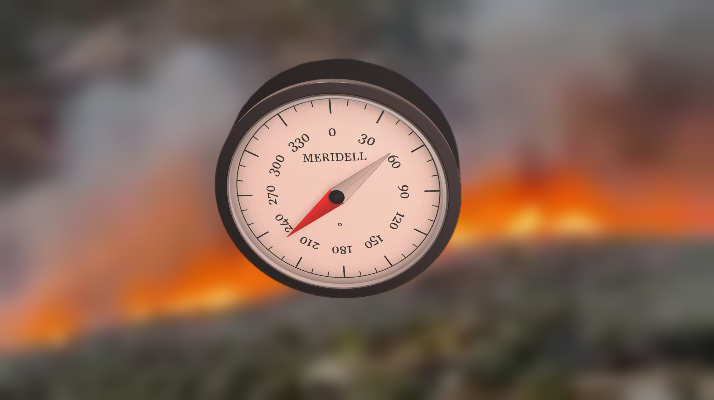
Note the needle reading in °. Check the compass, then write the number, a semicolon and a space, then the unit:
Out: 230; °
